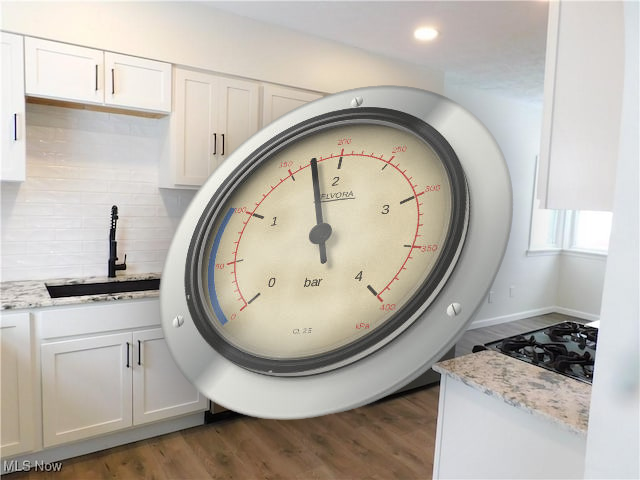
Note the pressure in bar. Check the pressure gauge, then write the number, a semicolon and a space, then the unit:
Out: 1.75; bar
